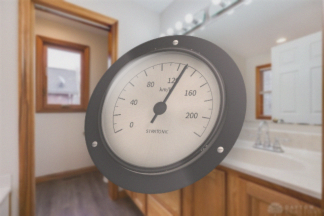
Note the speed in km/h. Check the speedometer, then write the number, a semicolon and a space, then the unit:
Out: 130; km/h
